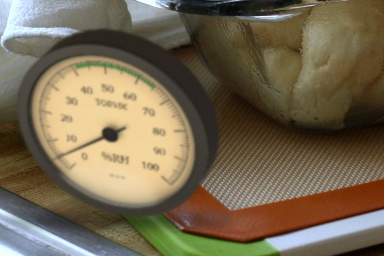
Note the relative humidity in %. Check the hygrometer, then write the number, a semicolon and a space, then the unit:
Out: 5; %
